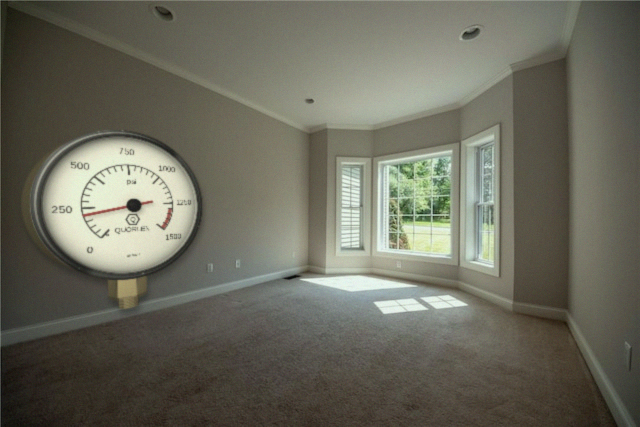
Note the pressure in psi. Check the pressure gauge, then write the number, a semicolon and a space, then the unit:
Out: 200; psi
